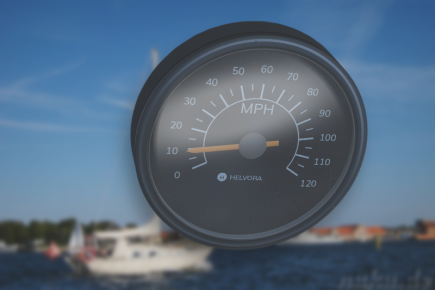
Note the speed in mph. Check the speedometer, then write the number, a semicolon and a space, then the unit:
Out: 10; mph
